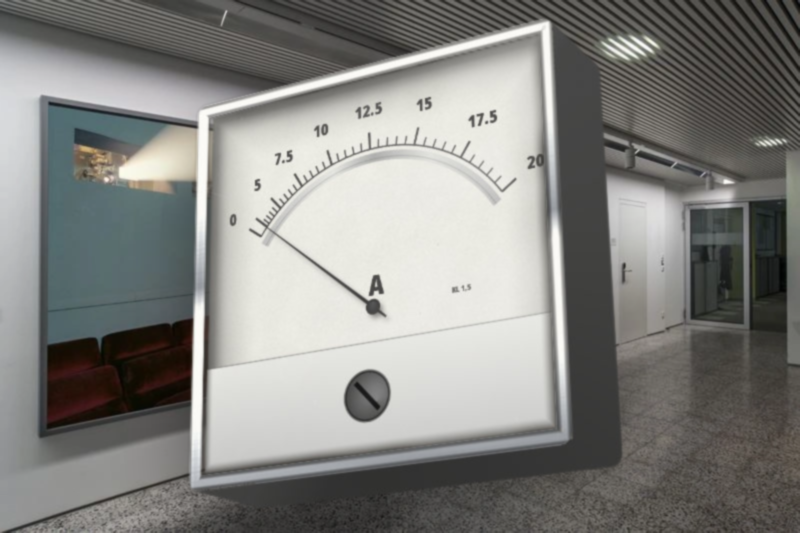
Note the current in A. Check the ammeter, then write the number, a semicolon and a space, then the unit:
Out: 2.5; A
